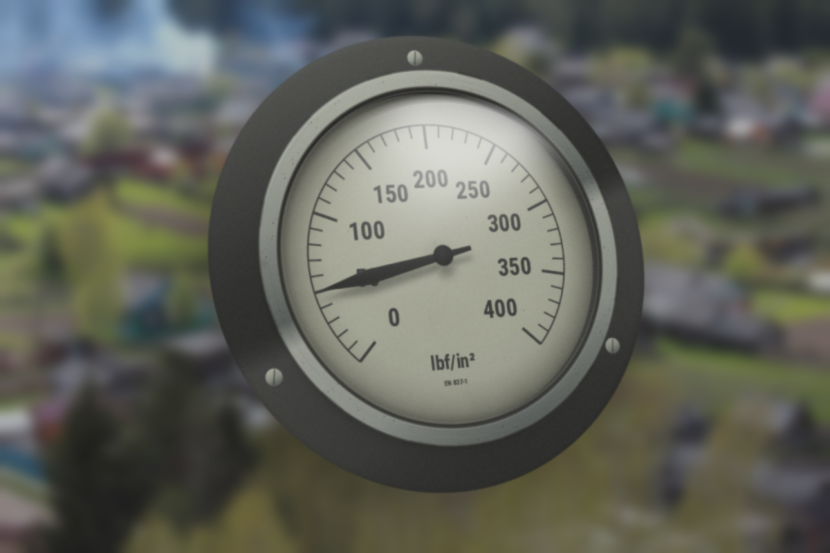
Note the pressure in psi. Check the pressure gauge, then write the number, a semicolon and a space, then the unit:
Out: 50; psi
